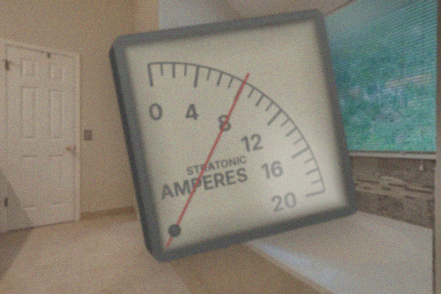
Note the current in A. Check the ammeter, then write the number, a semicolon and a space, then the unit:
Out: 8; A
